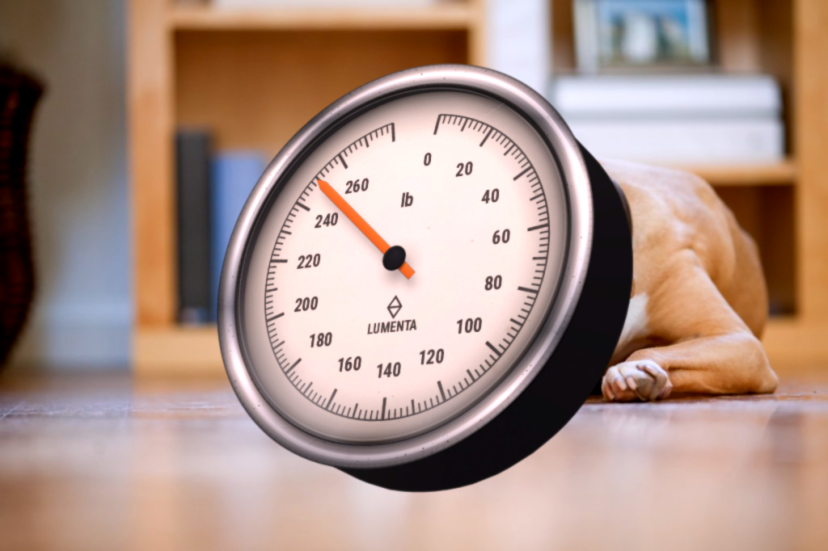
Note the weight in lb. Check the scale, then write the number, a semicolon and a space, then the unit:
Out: 250; lb
